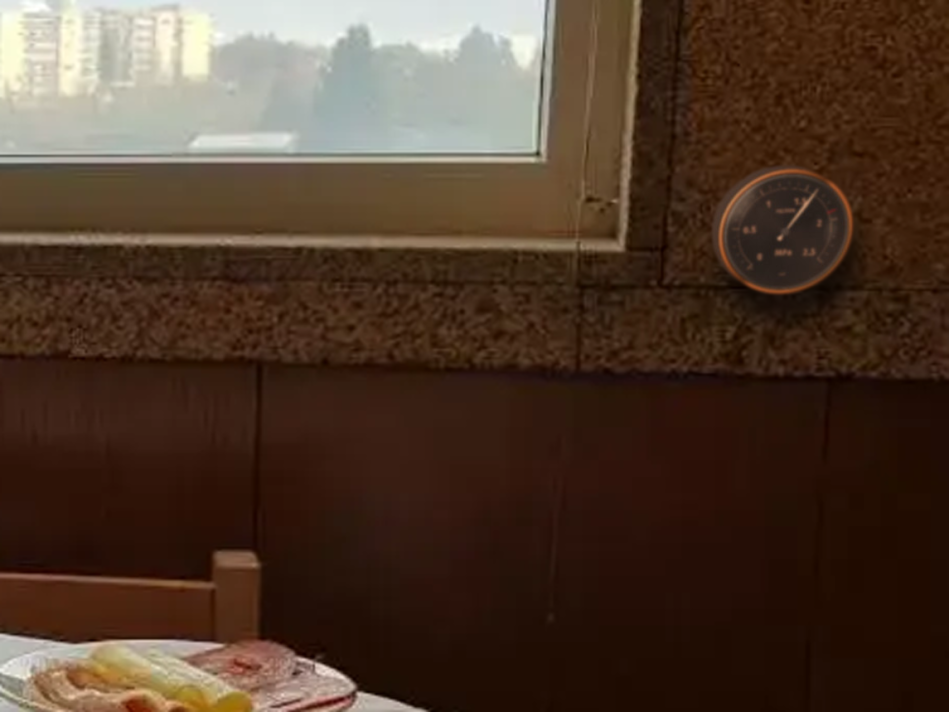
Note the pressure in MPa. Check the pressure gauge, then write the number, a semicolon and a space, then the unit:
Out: 1.6; MPa
